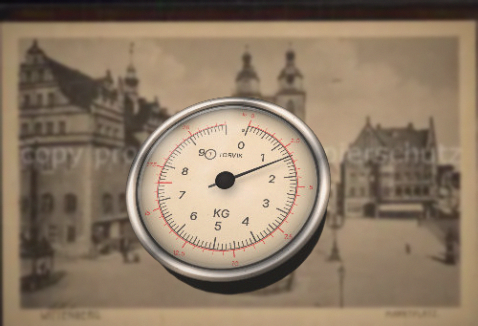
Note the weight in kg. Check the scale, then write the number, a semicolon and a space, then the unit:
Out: 1.5; kg
